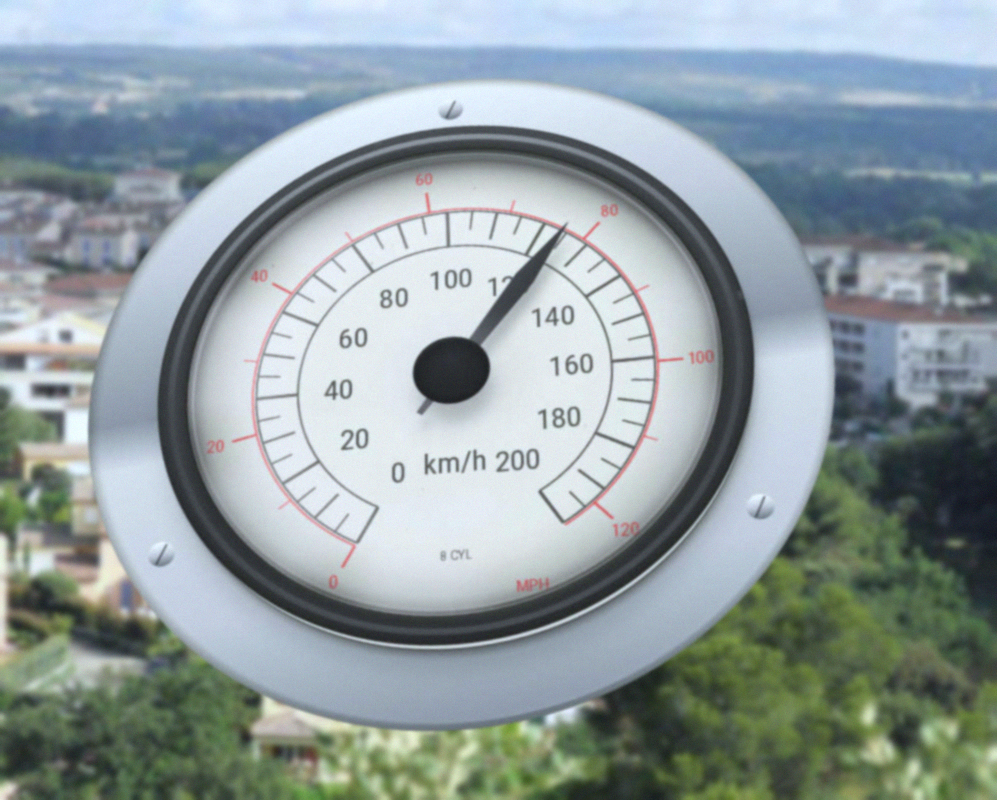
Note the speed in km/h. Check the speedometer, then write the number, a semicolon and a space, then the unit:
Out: 125; km/h
